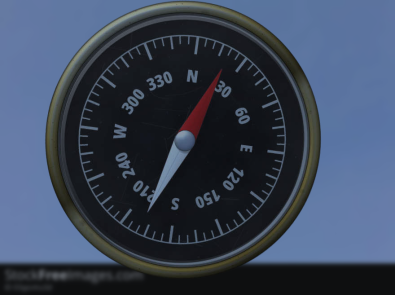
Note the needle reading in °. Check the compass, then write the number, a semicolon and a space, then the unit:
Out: 20; °
